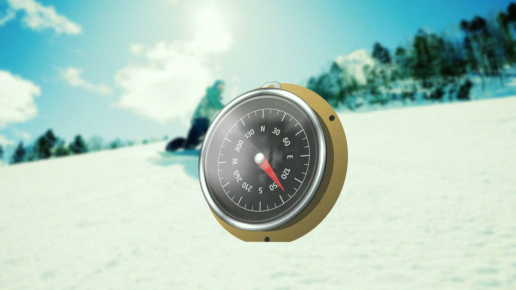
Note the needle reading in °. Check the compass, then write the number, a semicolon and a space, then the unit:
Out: 140; °
